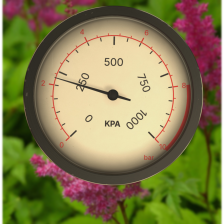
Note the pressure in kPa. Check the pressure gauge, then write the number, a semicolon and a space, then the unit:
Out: 225; kPa
